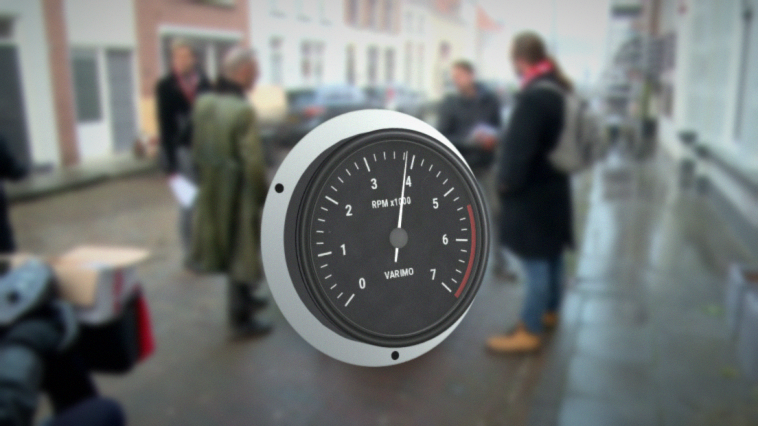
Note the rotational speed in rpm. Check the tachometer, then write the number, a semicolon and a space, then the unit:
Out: 3800; rpm
